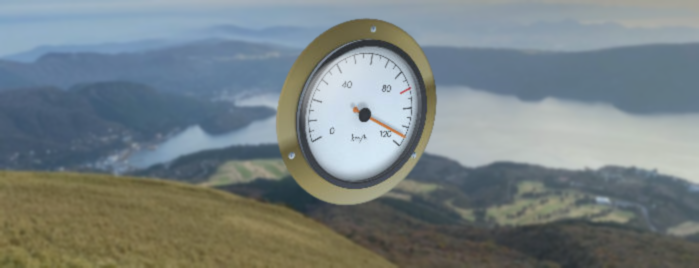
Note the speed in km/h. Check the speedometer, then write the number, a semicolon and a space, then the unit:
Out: 115; km/h
